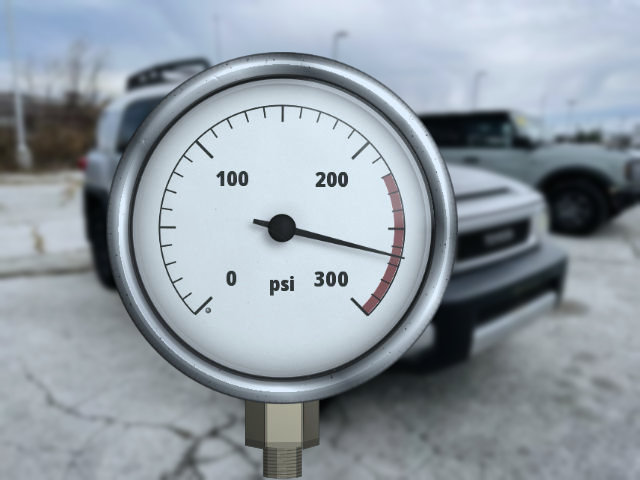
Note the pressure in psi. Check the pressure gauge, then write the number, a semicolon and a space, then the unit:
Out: 265; psi
